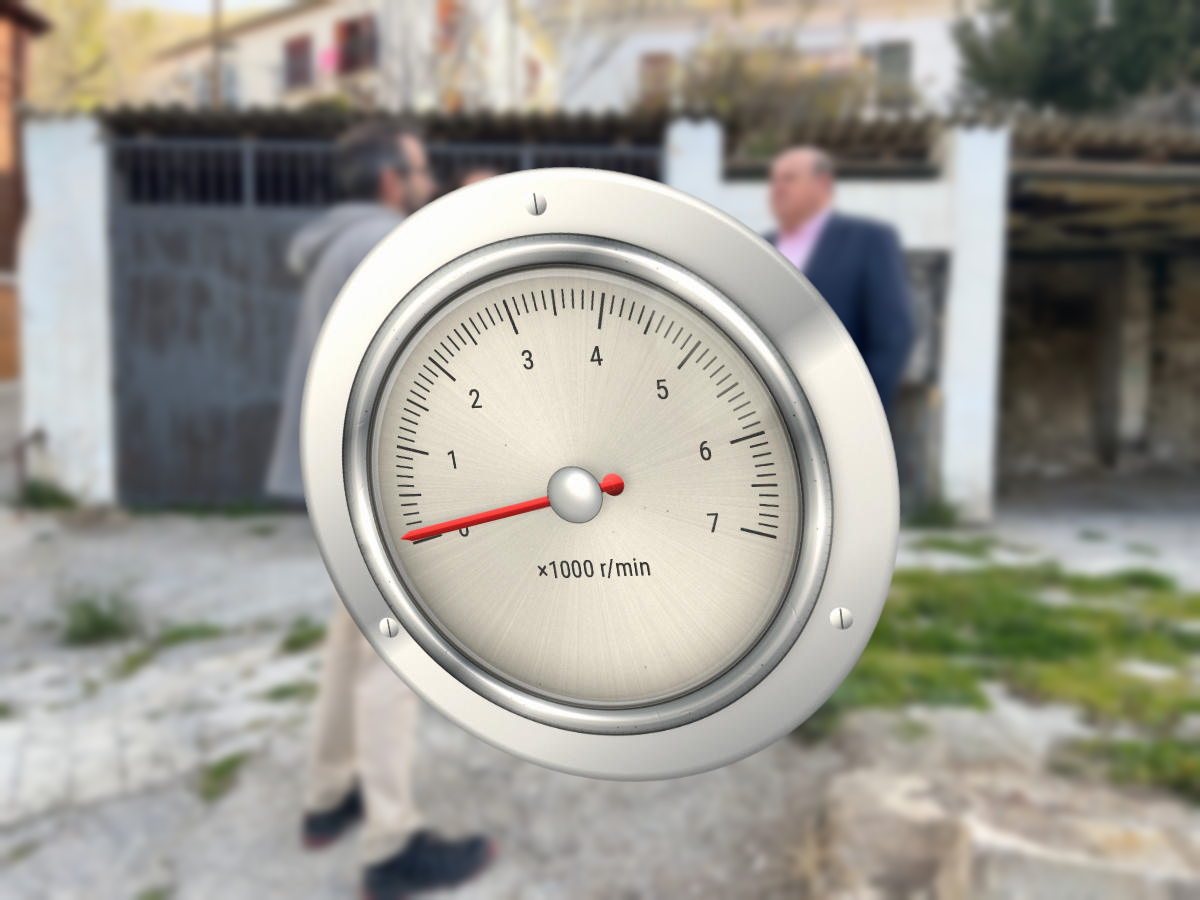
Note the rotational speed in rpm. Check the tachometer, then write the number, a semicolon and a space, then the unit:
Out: 100; rpm
